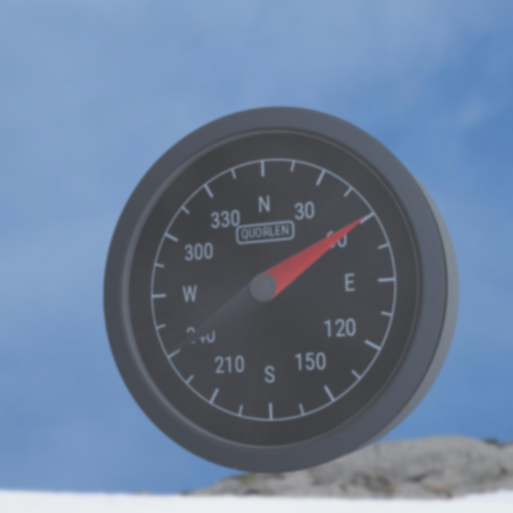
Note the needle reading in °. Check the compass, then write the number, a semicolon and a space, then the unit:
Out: 60; °
